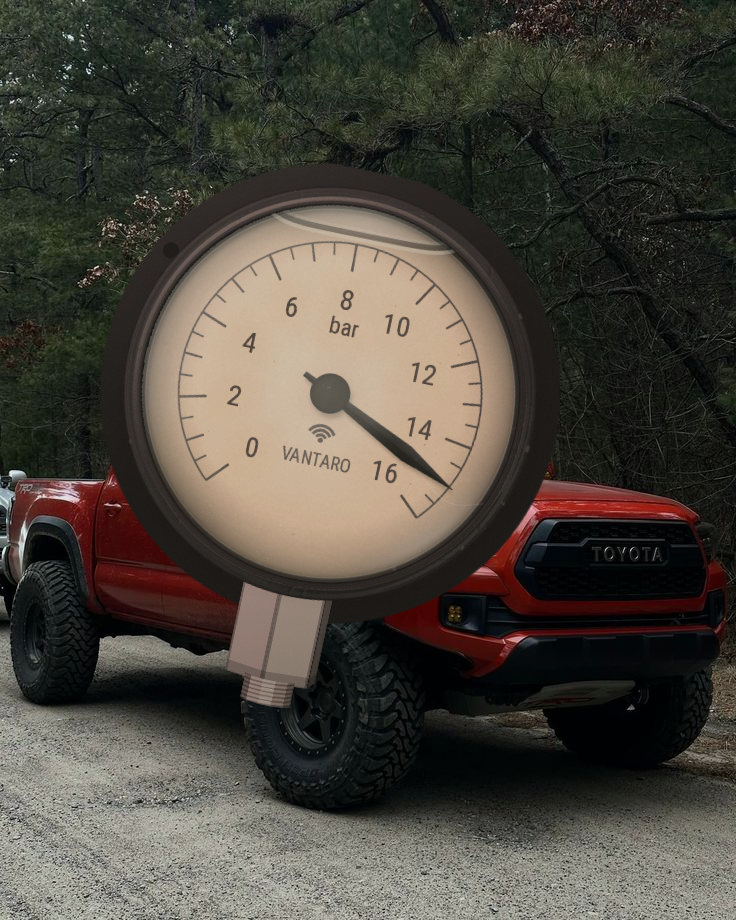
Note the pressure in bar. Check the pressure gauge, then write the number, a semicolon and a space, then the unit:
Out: 15; bar
